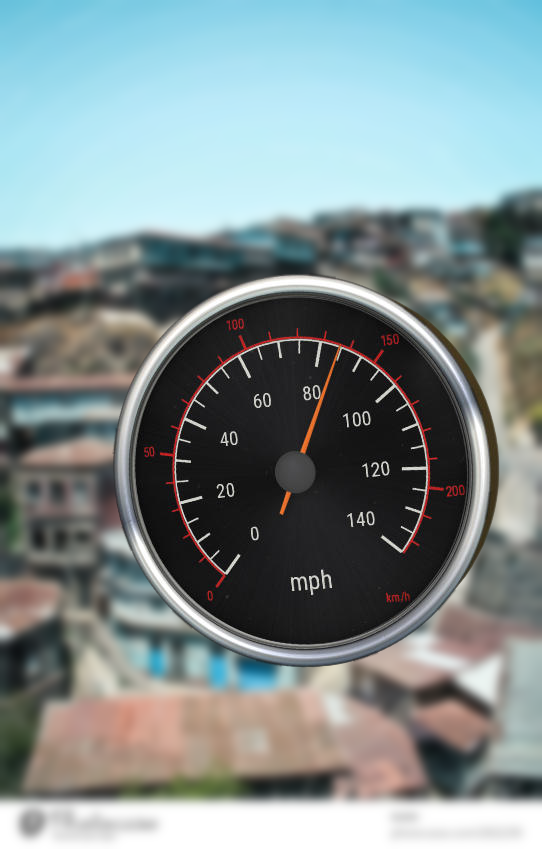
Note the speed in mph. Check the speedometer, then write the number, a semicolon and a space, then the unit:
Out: 85; mph
